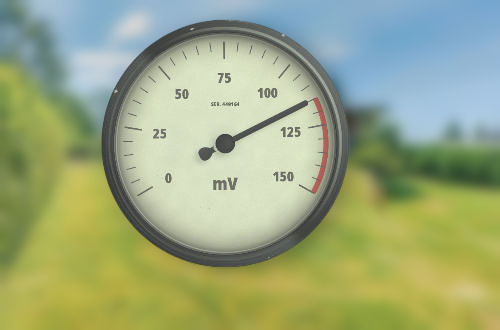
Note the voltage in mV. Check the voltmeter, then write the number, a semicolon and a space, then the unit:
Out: 115; mV
